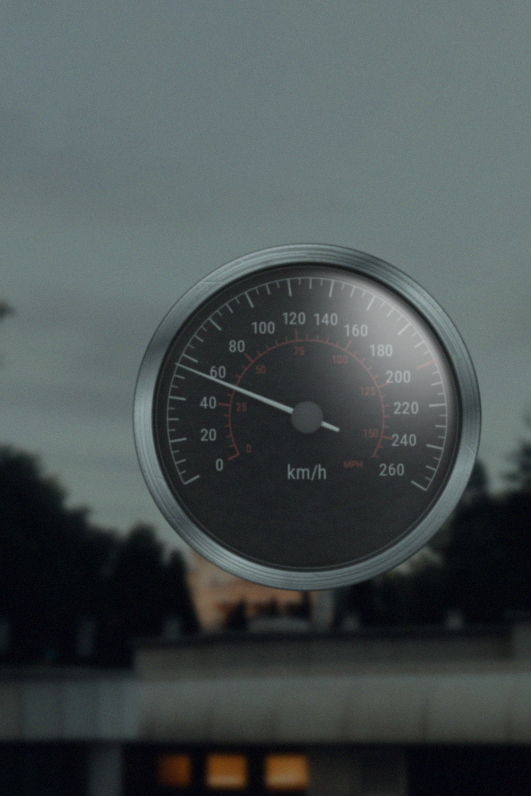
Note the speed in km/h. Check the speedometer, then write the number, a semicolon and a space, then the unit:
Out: 55; km/h
